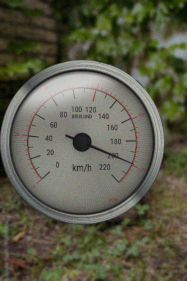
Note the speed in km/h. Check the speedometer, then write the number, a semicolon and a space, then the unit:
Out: 200; km/h
